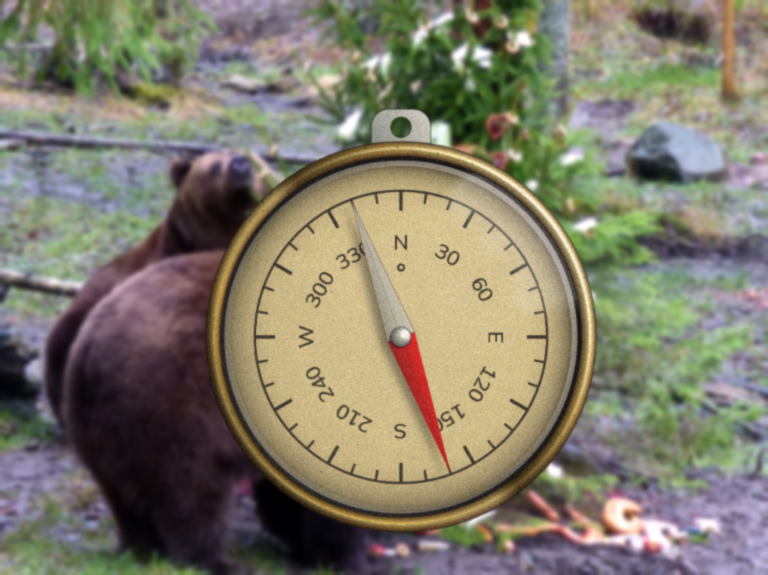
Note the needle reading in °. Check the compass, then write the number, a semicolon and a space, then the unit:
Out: 160; °
